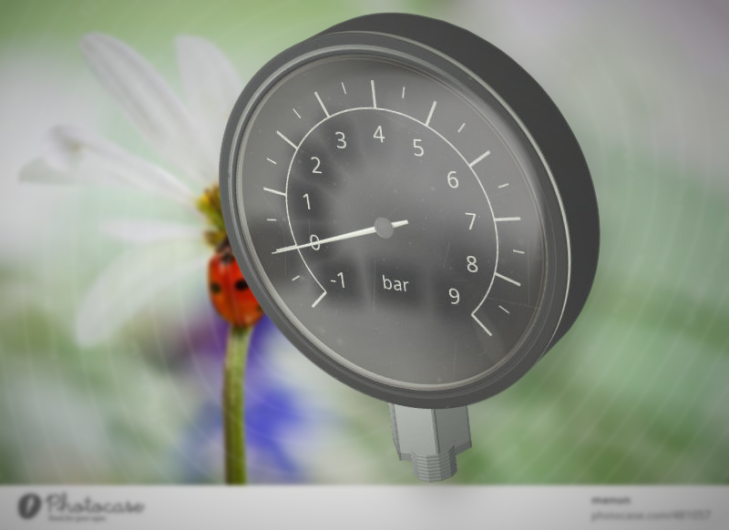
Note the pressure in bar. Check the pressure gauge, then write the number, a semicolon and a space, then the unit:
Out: 0; bar
